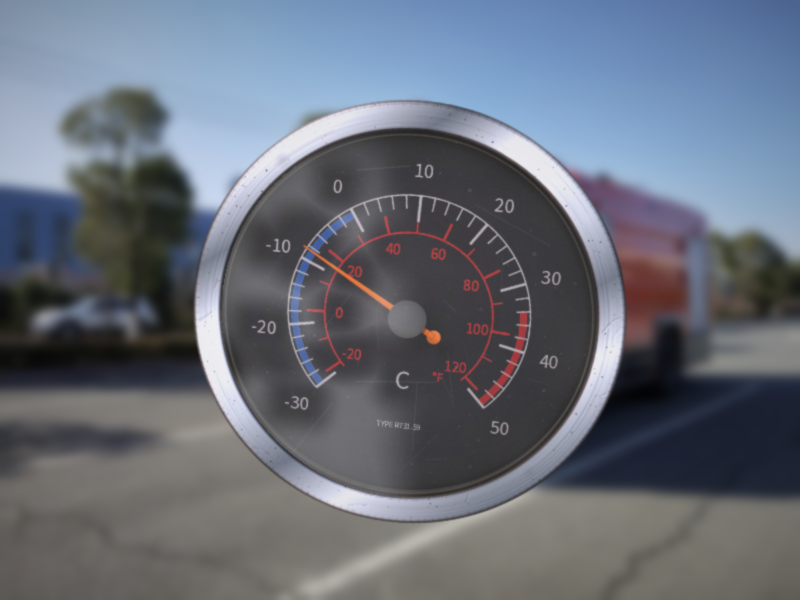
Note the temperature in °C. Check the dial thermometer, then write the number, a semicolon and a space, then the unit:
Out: -8; °C
